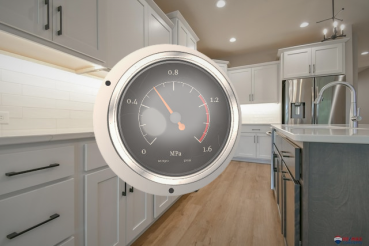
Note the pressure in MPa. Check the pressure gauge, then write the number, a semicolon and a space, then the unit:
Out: 0.6; MPa
